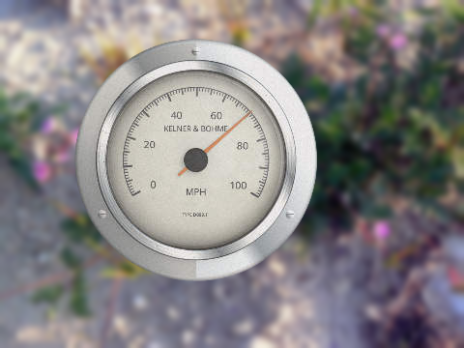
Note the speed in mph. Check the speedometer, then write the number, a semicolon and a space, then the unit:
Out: 70; mph
